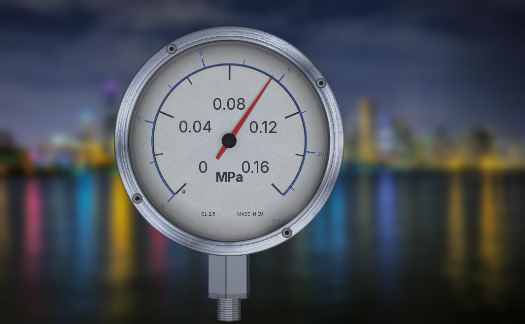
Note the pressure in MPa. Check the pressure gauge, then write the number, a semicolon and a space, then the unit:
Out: 0.1; MPa
